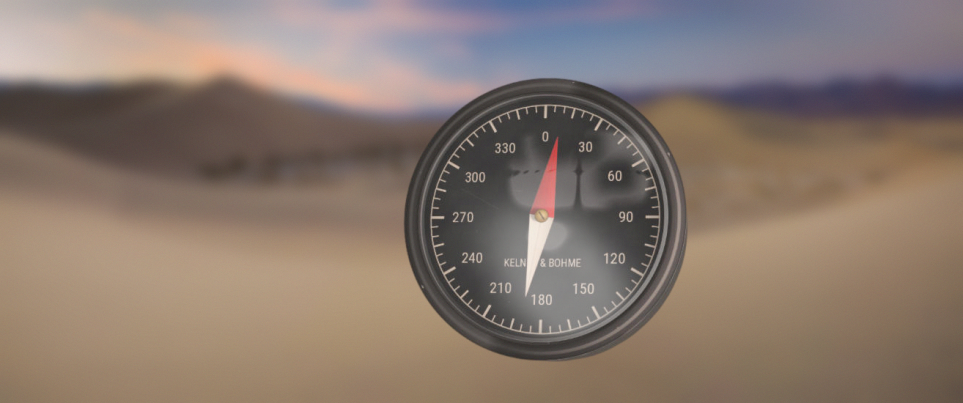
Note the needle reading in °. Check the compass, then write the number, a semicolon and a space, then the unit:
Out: 10; °
